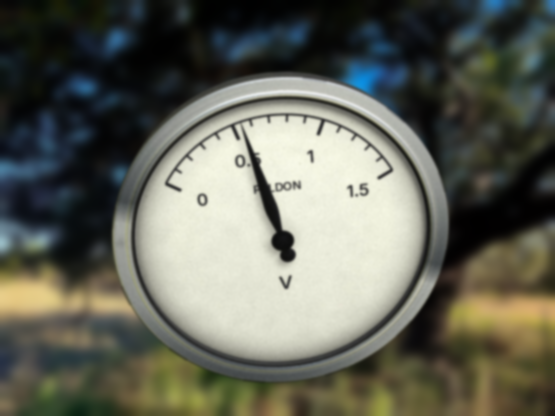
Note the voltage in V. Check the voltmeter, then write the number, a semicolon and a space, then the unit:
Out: 0.55; V
